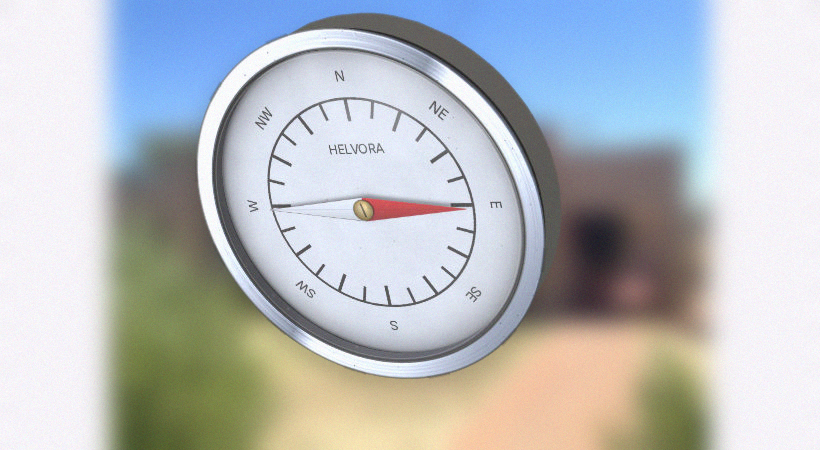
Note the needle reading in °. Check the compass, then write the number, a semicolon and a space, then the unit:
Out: 90; °
